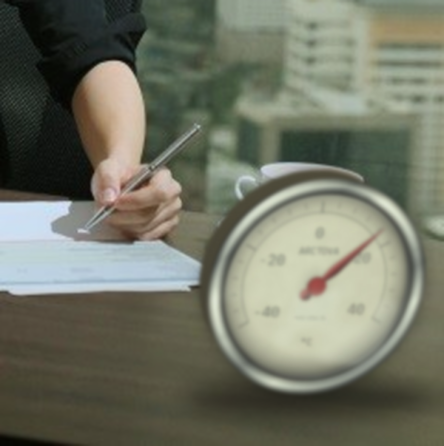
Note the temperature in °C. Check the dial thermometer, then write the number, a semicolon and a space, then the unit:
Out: 16; °C
